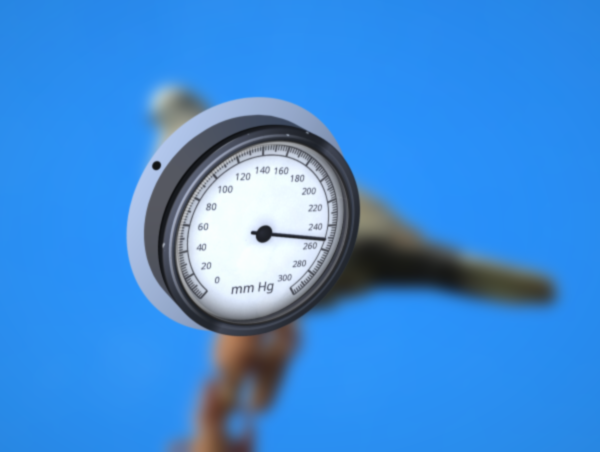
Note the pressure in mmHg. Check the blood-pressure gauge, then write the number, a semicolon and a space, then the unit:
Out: 250; mmHg
